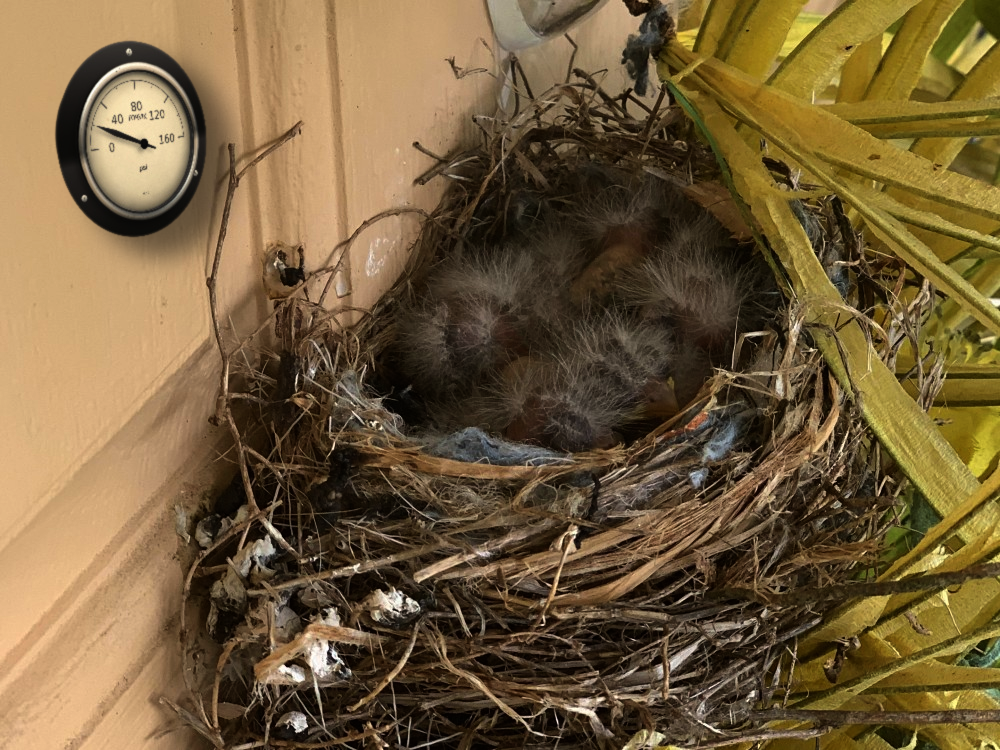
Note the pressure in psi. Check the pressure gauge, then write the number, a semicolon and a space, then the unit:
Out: 20; psi
